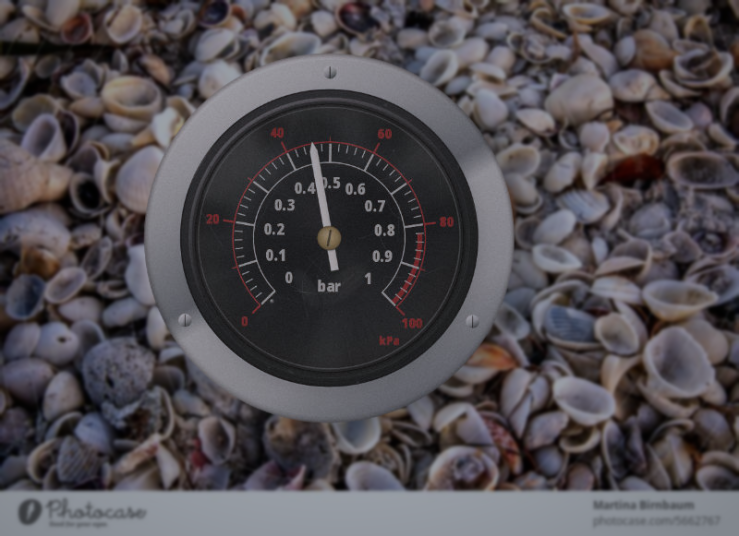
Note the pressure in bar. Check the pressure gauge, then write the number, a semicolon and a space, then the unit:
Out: 0.46; bar
